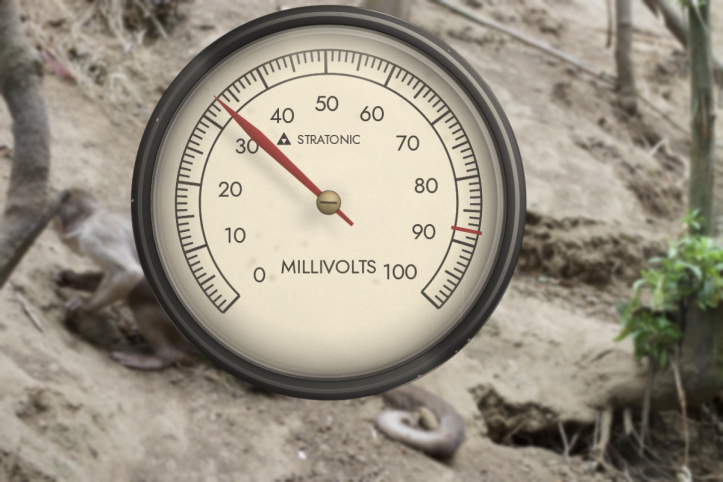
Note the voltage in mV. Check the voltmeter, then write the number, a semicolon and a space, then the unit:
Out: 33; mV
